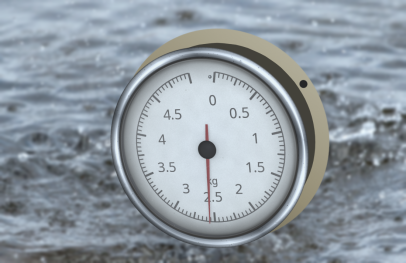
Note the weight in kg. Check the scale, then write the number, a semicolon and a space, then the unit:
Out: 2.55; kg
